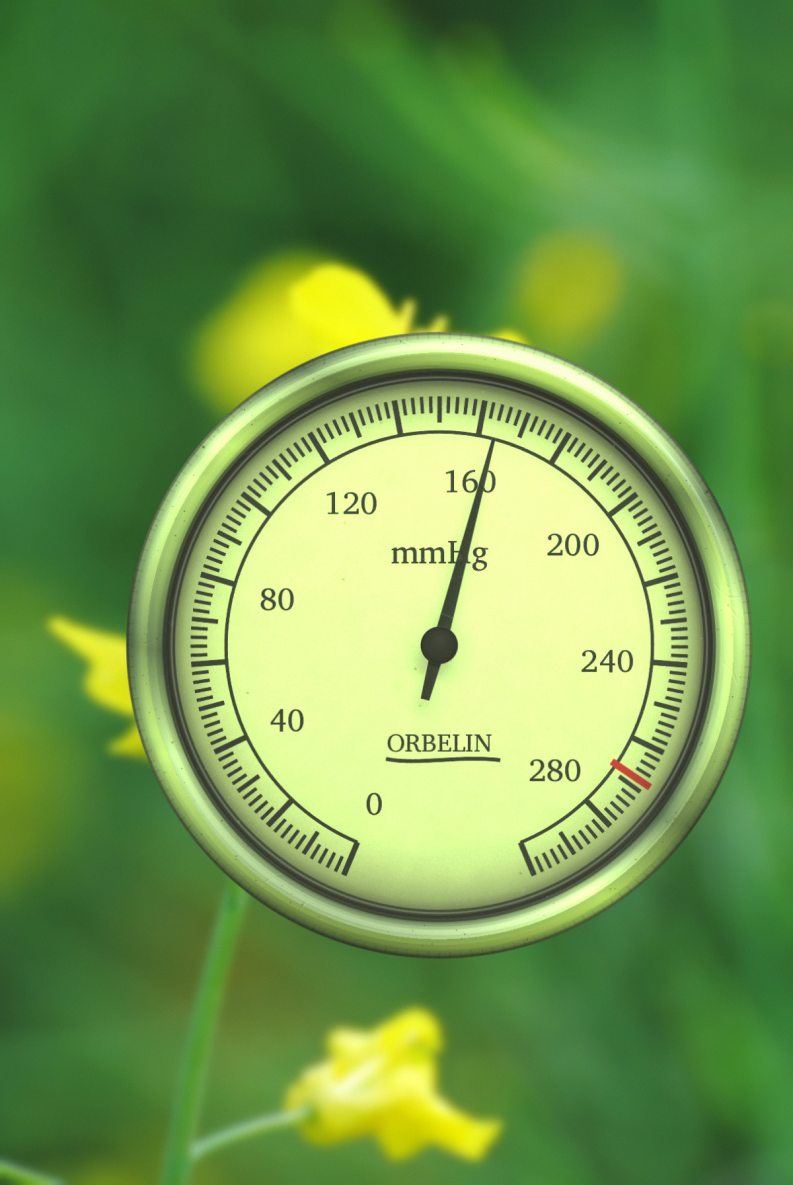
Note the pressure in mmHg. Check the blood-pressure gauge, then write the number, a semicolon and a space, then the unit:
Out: 164; mmHg
